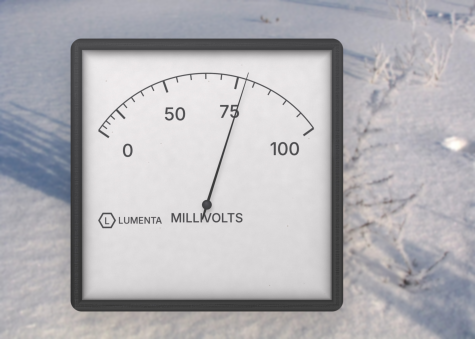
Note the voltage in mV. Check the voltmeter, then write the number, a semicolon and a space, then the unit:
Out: 77.5; mV
